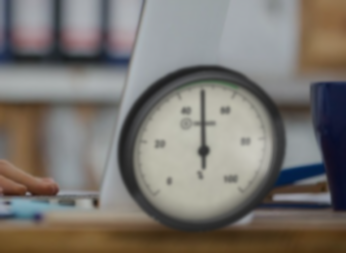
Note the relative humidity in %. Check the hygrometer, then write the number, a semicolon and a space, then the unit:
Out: 48; %
